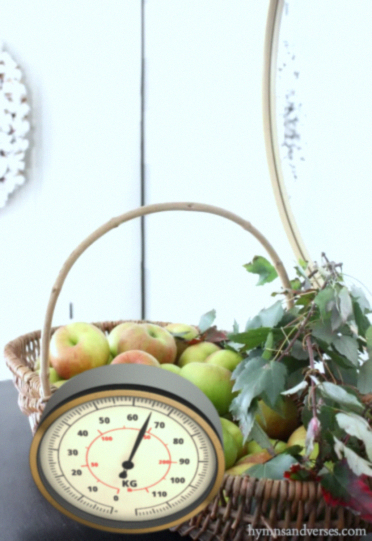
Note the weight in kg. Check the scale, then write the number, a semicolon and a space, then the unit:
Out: 65; kg
